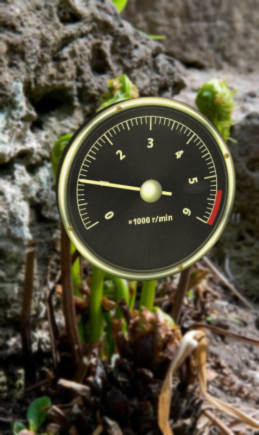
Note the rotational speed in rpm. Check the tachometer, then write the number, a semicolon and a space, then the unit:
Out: 1000; rpm
